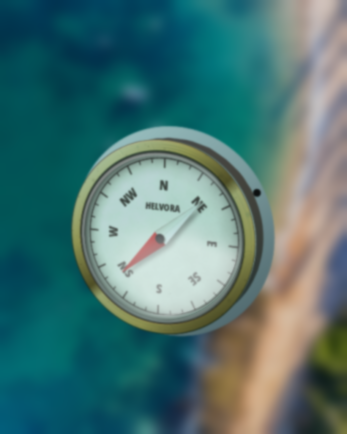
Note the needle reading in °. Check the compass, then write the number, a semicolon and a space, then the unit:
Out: 225; °
